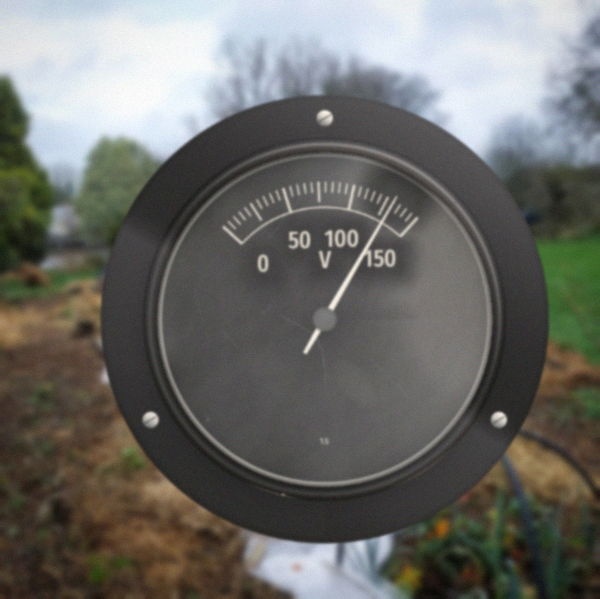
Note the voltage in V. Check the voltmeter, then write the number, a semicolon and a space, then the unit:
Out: 130; V
